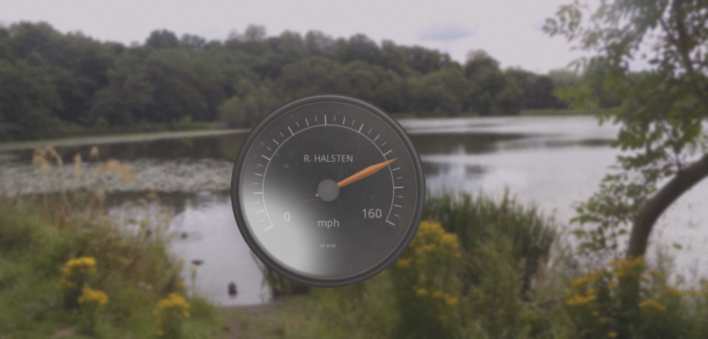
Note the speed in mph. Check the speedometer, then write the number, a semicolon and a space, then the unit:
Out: 125; mph
